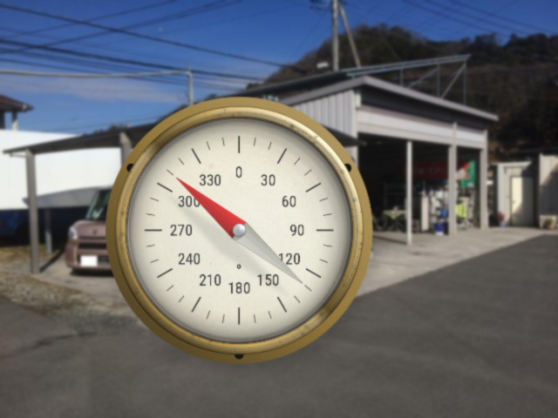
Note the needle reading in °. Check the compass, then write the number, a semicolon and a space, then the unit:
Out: 310; °
